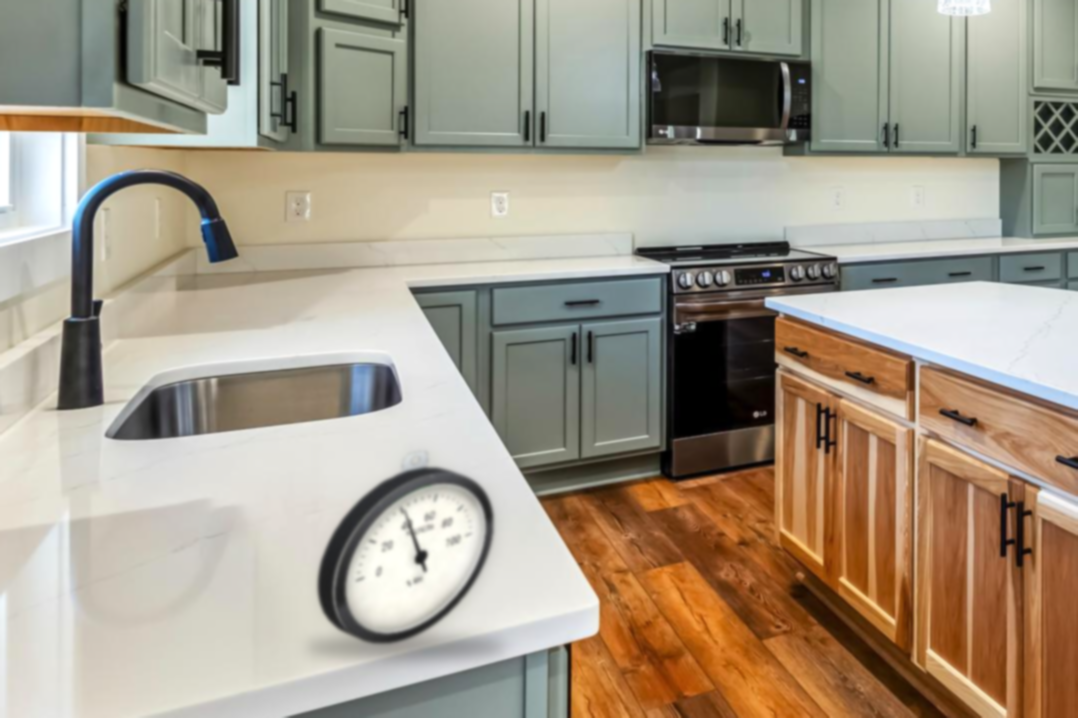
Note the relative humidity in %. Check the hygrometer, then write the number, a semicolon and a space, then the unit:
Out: 40; %
